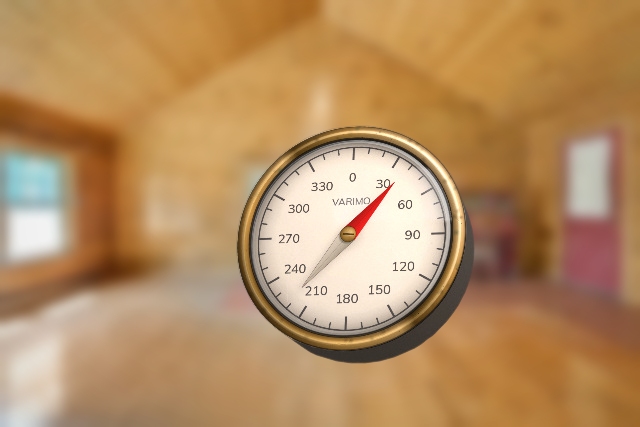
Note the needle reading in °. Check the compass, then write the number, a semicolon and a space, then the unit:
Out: 40; °
